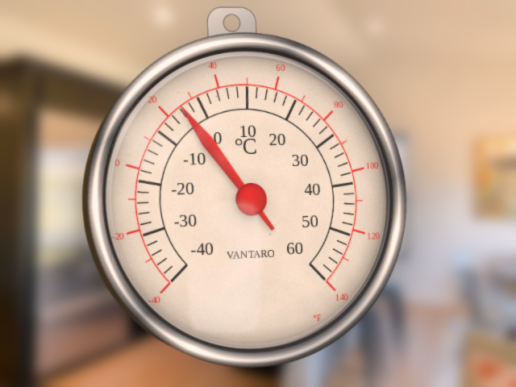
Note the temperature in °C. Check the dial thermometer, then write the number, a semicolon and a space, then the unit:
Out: -4; °C
